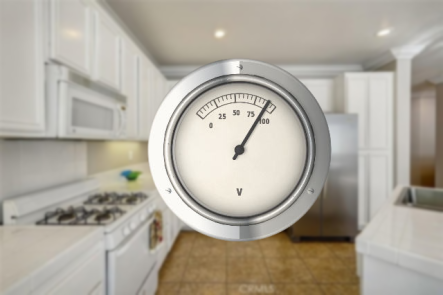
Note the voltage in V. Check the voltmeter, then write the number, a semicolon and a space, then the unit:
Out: 90; V
